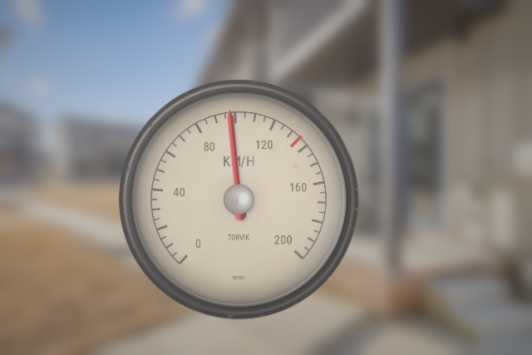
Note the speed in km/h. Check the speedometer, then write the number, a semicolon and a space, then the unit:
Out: 97.5; km/h
